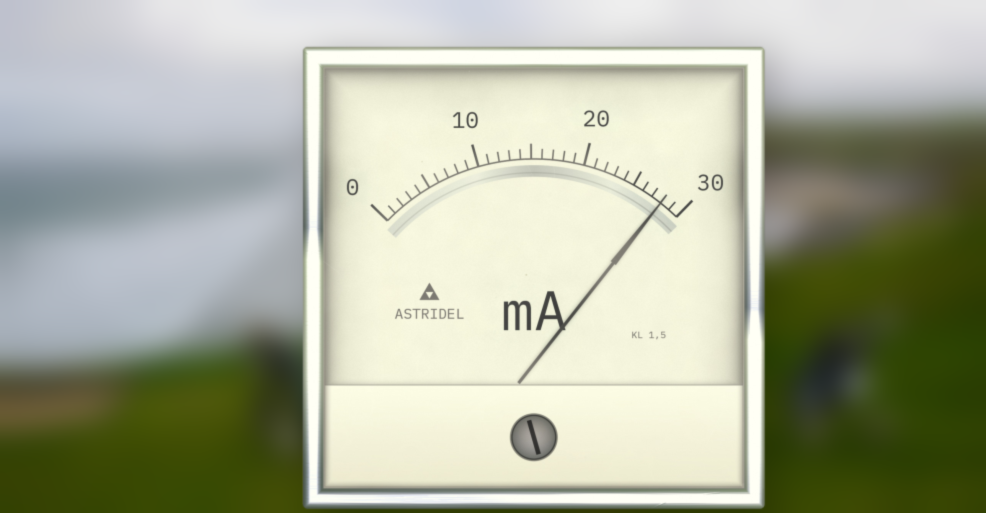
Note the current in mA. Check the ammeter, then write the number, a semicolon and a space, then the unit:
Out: 28; mA
